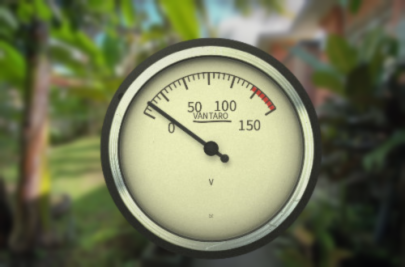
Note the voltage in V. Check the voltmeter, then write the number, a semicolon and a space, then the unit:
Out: 10; V
